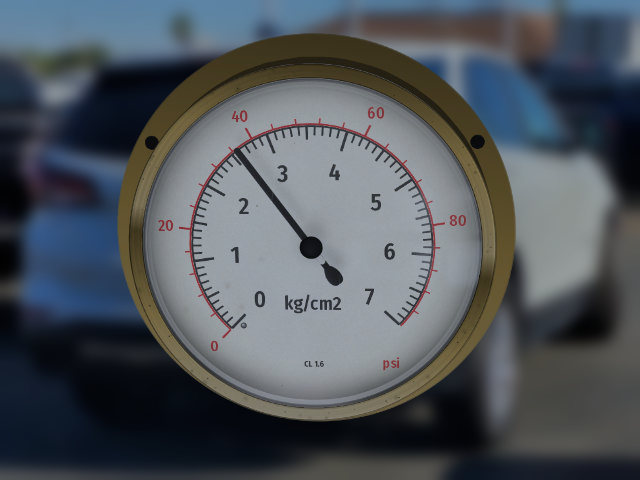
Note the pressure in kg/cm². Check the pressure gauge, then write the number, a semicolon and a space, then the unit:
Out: 2.6; kg/cm²
